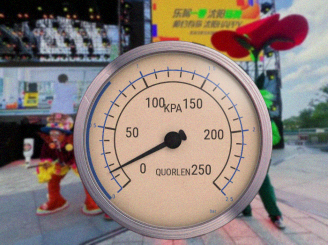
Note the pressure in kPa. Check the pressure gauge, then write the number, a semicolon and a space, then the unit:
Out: 15; kPa
